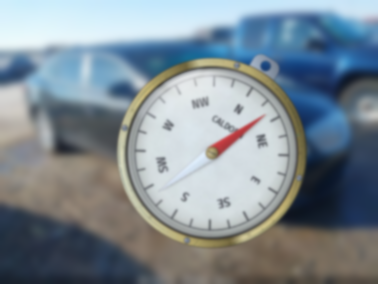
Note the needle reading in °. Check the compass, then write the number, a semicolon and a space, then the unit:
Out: 22.5; °
